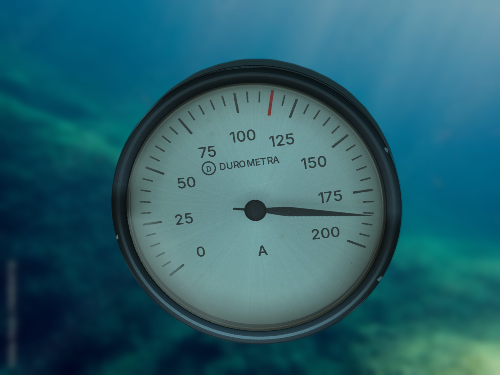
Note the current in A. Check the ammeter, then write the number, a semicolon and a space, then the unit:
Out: 185; A
